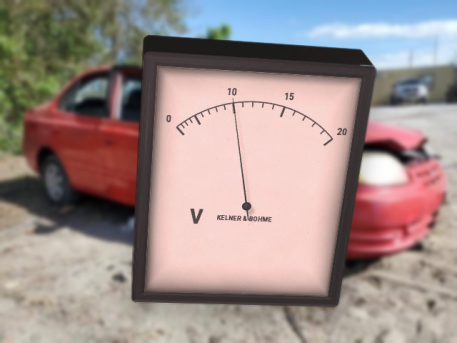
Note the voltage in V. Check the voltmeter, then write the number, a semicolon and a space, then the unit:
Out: 10; V
